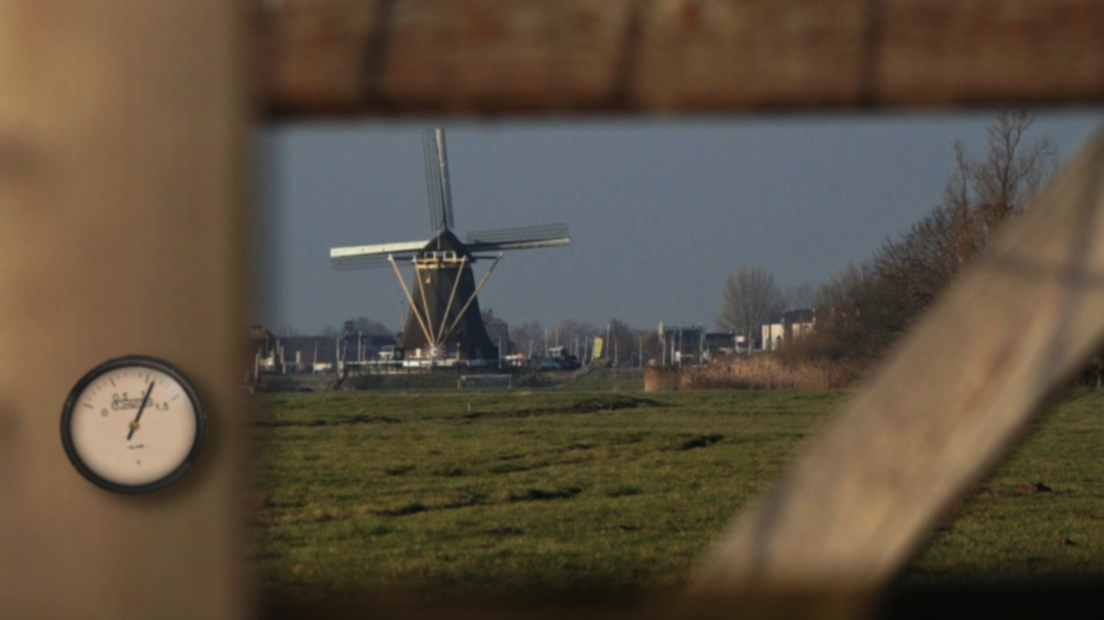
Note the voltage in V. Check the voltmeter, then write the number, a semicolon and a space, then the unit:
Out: 1.1; V
